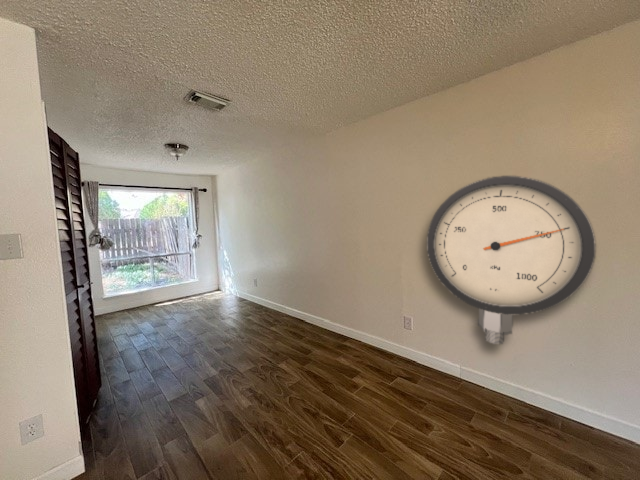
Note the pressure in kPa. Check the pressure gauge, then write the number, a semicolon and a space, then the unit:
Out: 750; kPa
